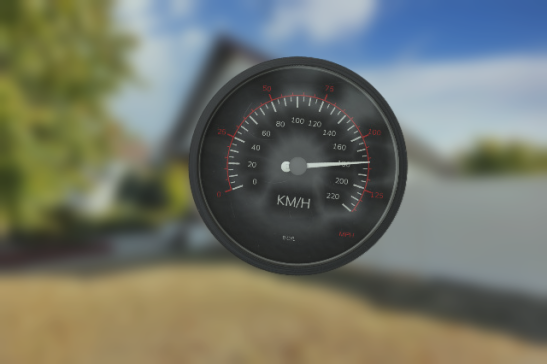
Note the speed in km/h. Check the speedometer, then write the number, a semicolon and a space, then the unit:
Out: 180; km/h
